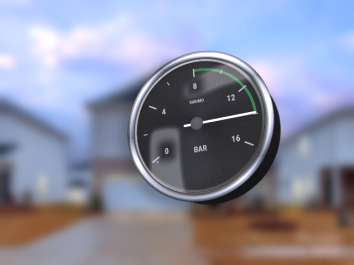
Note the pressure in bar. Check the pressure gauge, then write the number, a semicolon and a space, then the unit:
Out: 14; bar
